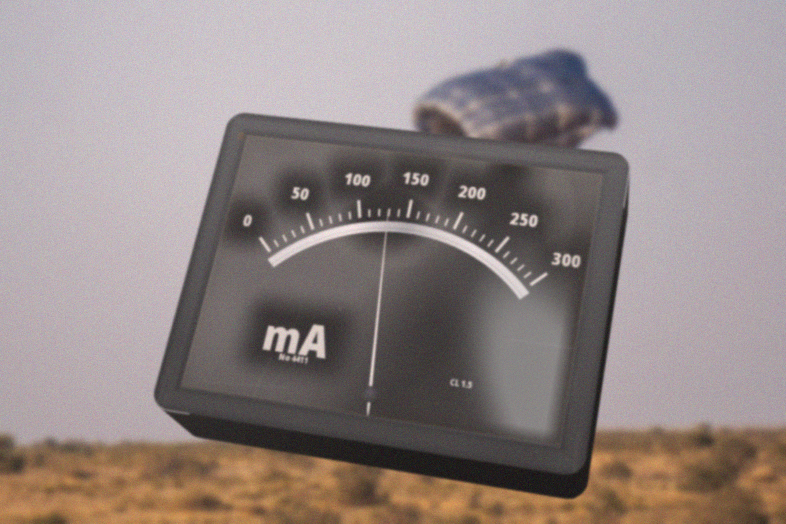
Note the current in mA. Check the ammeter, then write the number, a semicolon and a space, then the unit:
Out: 130; mA
